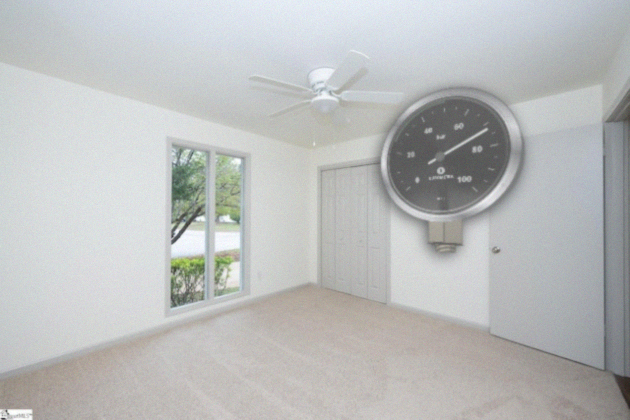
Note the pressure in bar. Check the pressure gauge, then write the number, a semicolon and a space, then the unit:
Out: 72.5; bar
